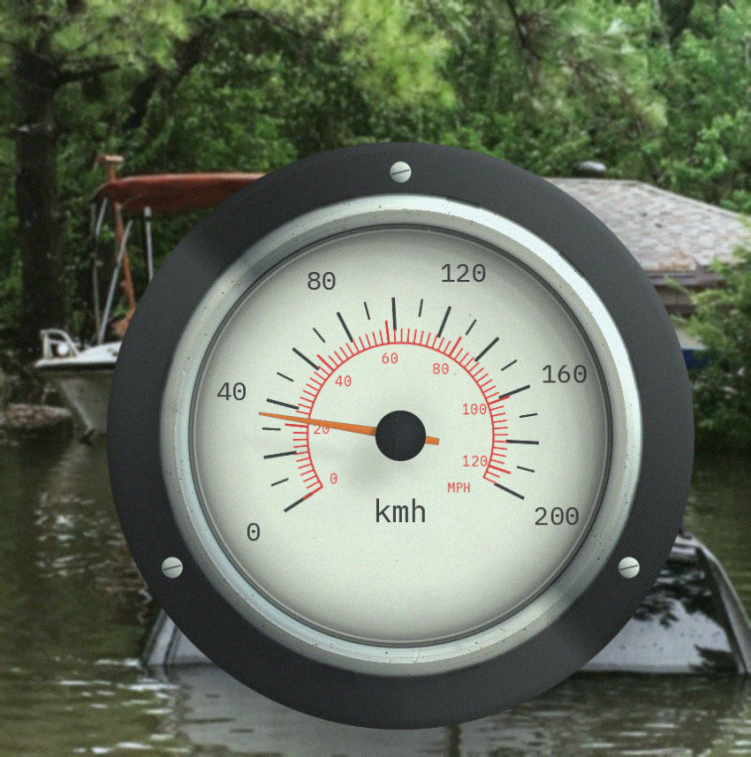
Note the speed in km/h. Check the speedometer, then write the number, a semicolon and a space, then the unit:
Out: 35; km/h
